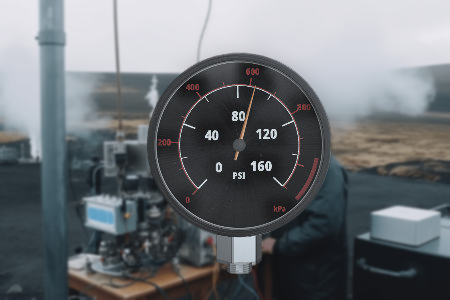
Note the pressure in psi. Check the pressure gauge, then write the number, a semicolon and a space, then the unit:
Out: 90; psi
